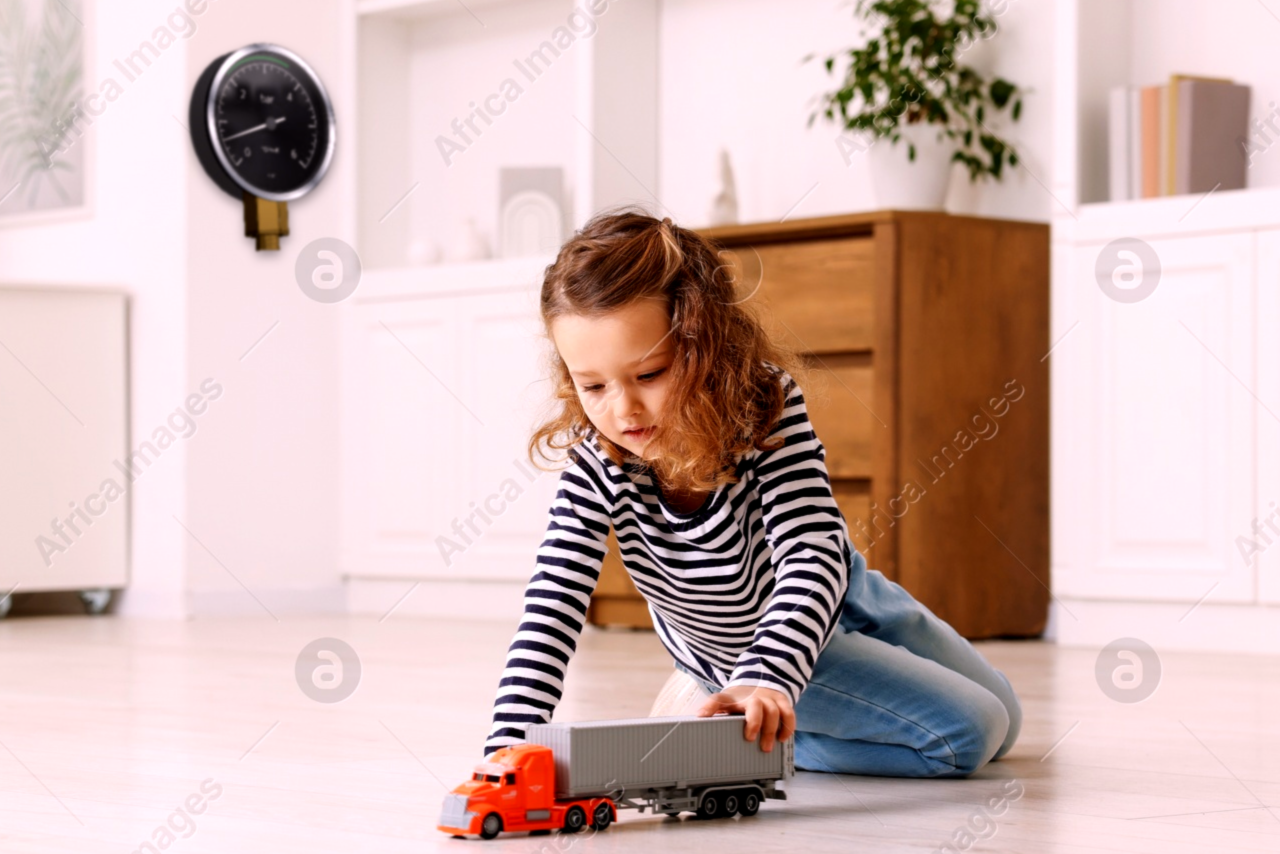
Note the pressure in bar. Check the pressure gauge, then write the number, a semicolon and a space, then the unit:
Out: 0.6; bar
